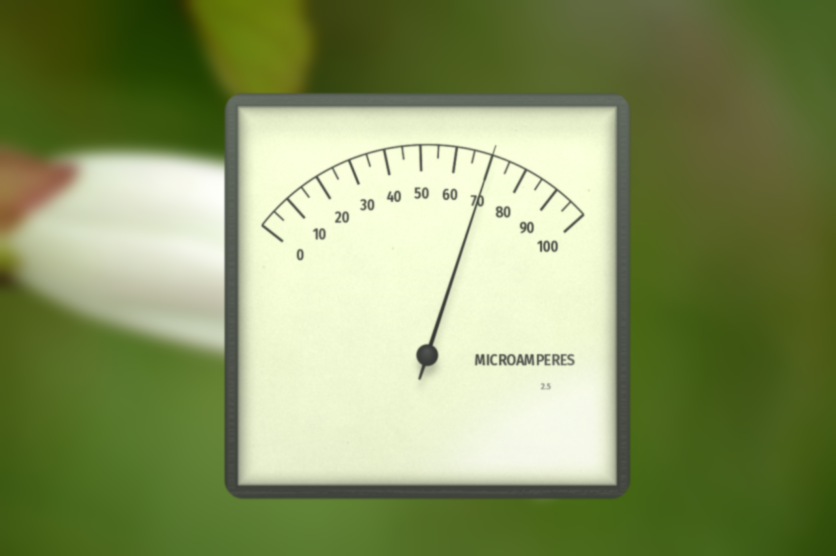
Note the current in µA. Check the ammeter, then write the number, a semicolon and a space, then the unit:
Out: 70; µA
